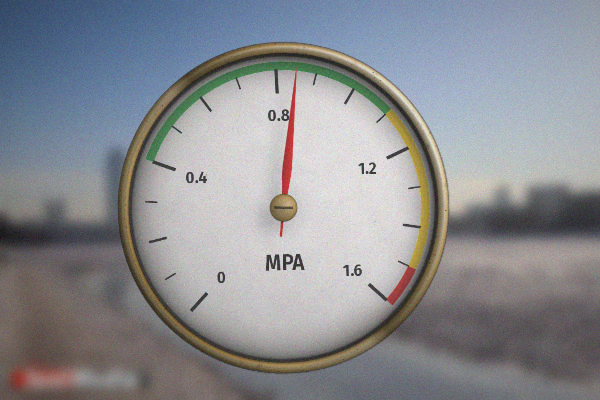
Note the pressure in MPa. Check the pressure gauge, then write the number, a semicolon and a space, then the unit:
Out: 0.85; MPa
